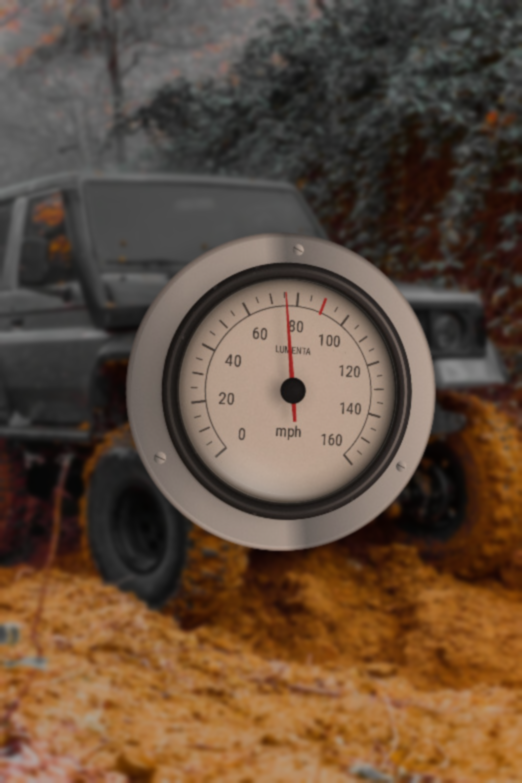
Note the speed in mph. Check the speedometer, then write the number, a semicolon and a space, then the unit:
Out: 75; mph
